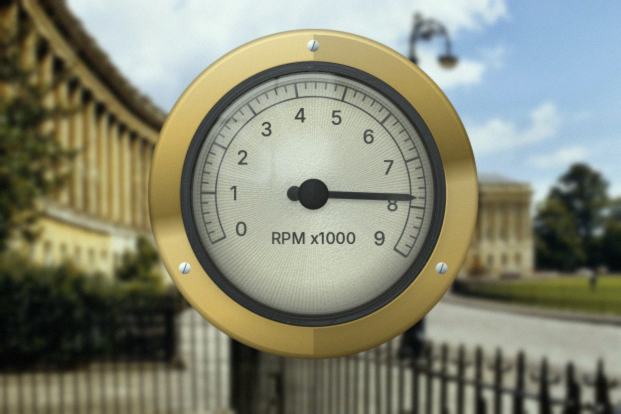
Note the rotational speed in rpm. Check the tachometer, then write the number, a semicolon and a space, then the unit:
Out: 7800; rpm
